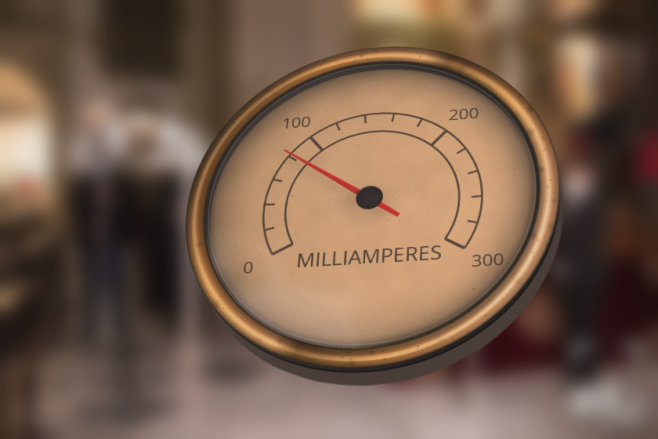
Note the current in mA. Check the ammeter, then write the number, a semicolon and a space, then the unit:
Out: 80; mA
